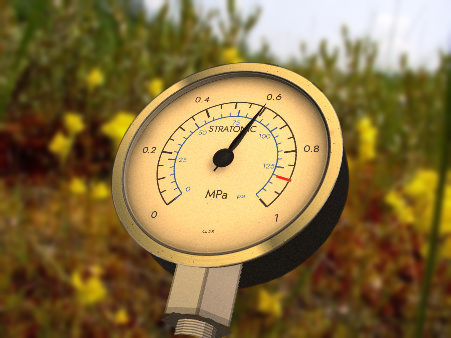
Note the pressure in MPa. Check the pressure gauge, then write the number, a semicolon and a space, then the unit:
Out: 0.6; MPa
